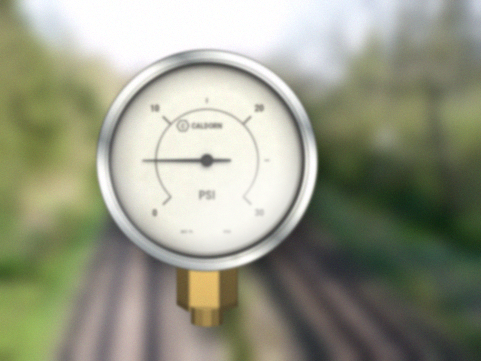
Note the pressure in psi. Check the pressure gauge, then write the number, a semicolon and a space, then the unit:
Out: 5; psi
